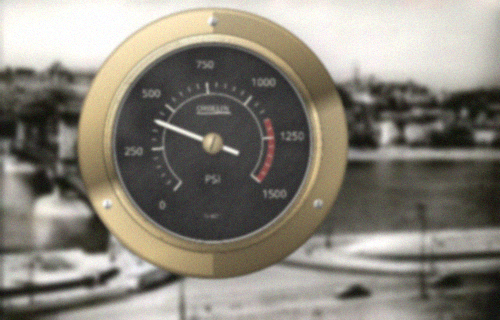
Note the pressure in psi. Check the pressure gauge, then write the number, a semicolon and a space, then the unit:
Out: 400; psi
